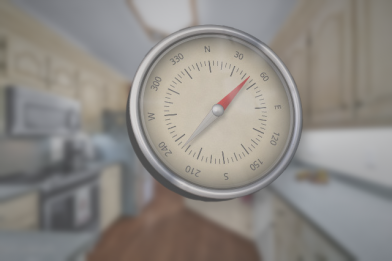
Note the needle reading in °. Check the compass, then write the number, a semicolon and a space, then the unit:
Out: 50; °
